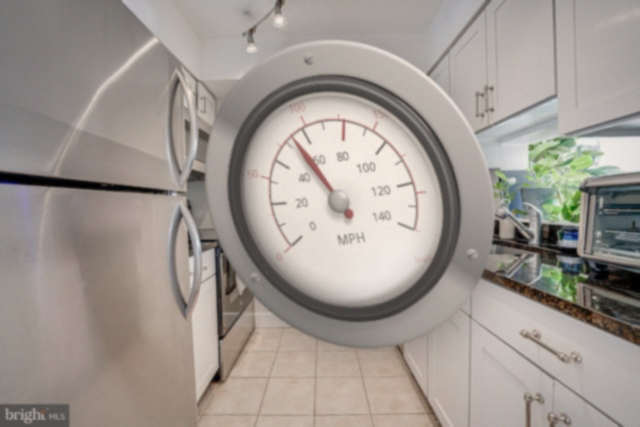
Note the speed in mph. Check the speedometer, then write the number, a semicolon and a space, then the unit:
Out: 55; mph
